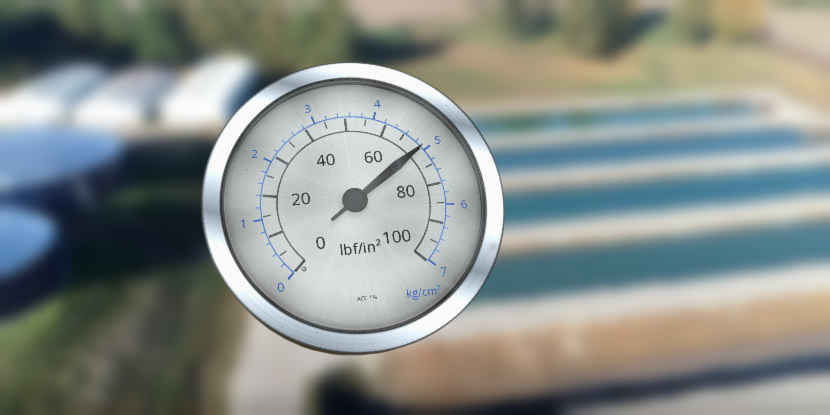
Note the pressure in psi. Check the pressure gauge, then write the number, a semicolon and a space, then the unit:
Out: 70; psi
